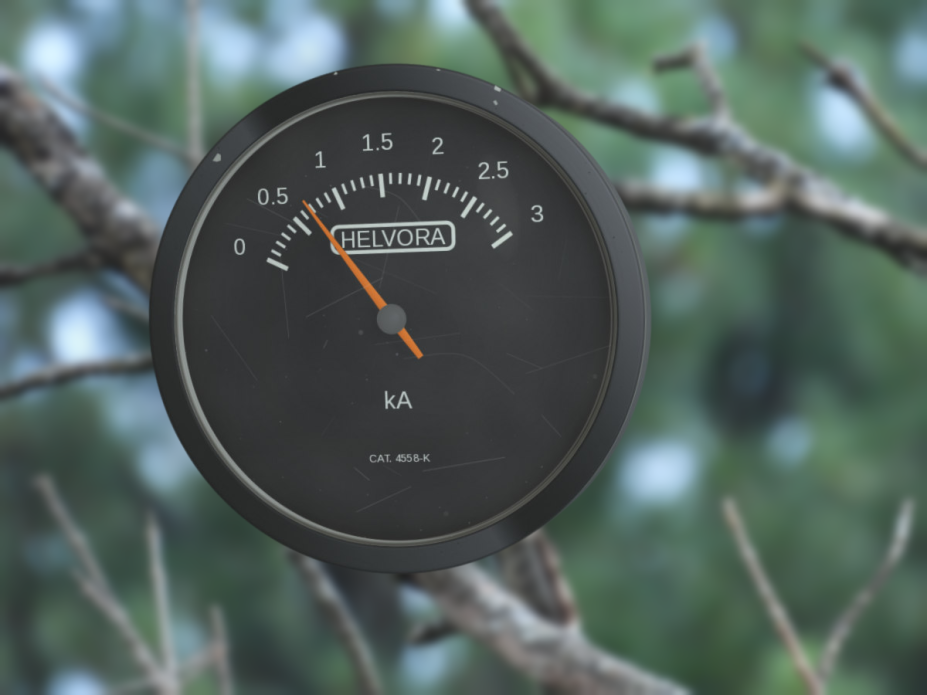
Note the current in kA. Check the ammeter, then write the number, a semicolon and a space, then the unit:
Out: 0.7; kA
